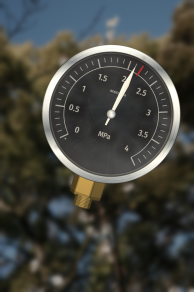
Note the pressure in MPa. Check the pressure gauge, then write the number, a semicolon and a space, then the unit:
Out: 2.1; MPa
